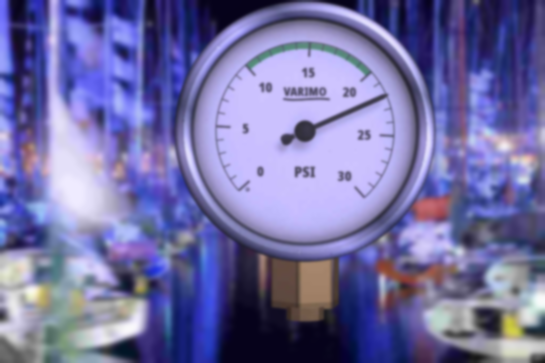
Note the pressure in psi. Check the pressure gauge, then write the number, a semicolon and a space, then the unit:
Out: 22; psi
